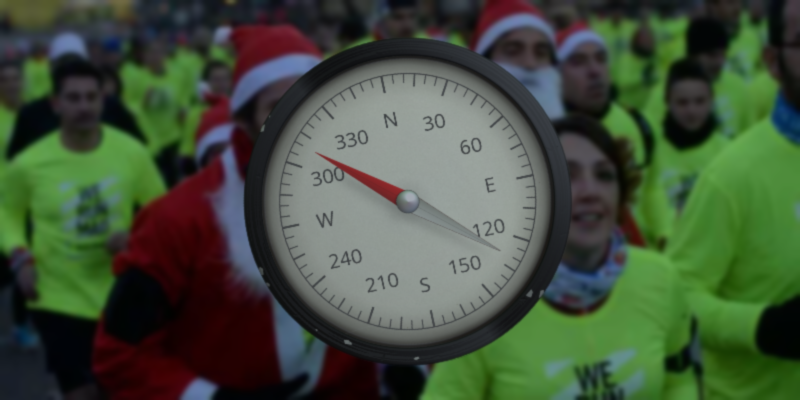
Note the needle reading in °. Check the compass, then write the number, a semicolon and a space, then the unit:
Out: 310; °
